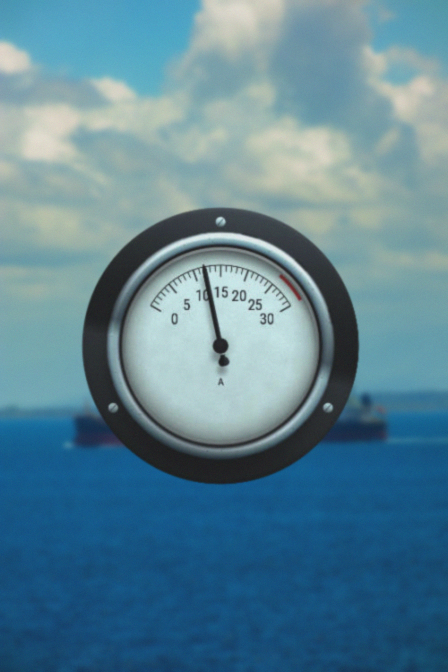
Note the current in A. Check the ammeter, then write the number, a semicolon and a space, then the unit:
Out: 12; A
